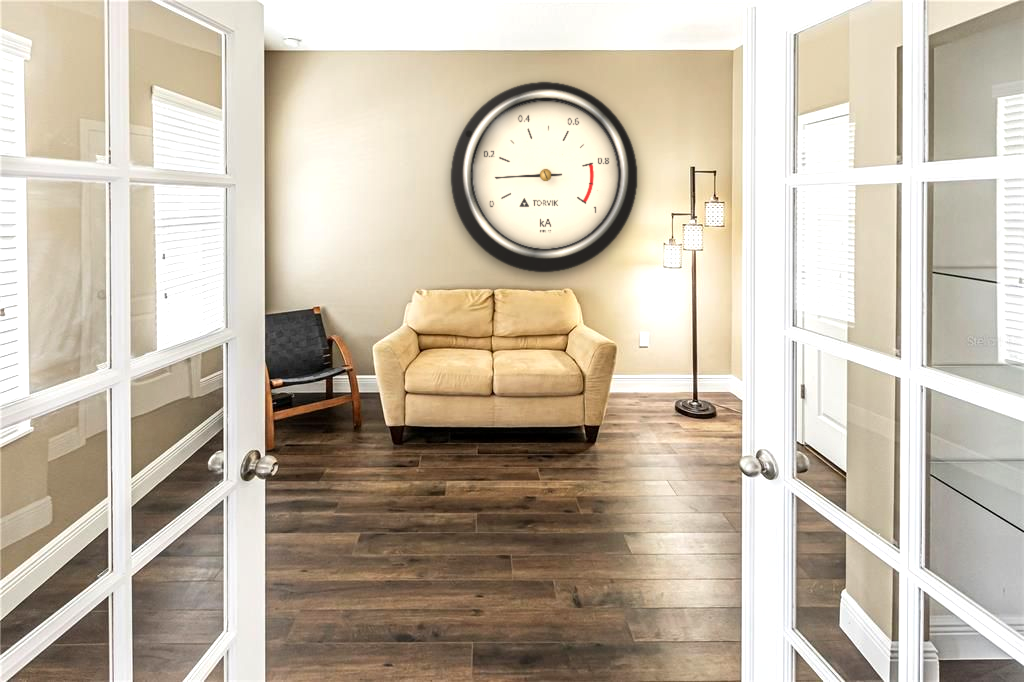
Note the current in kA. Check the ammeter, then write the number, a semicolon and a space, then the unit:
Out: 0.1; kA
